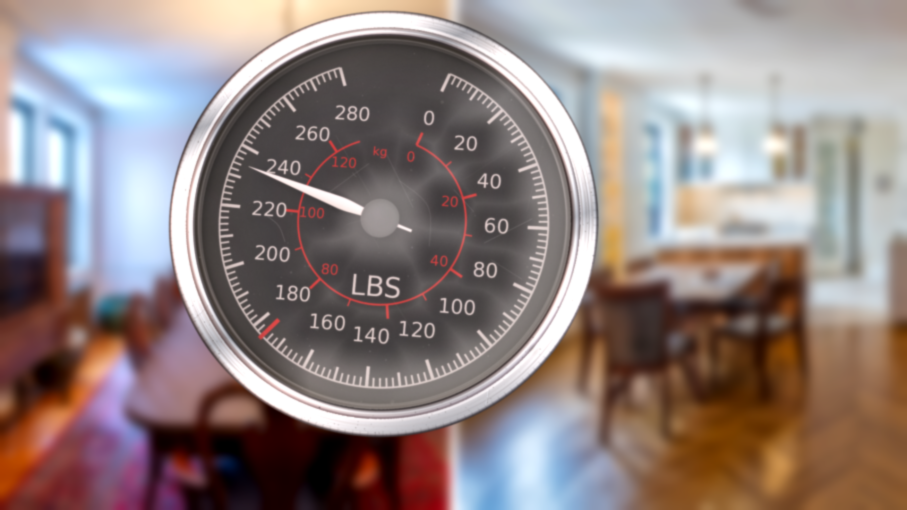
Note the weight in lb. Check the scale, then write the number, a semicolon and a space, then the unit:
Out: 234; lb
